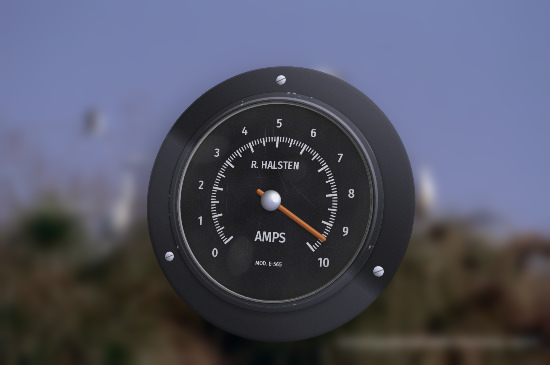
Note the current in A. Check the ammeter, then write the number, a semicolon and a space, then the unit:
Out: 9.5; A
